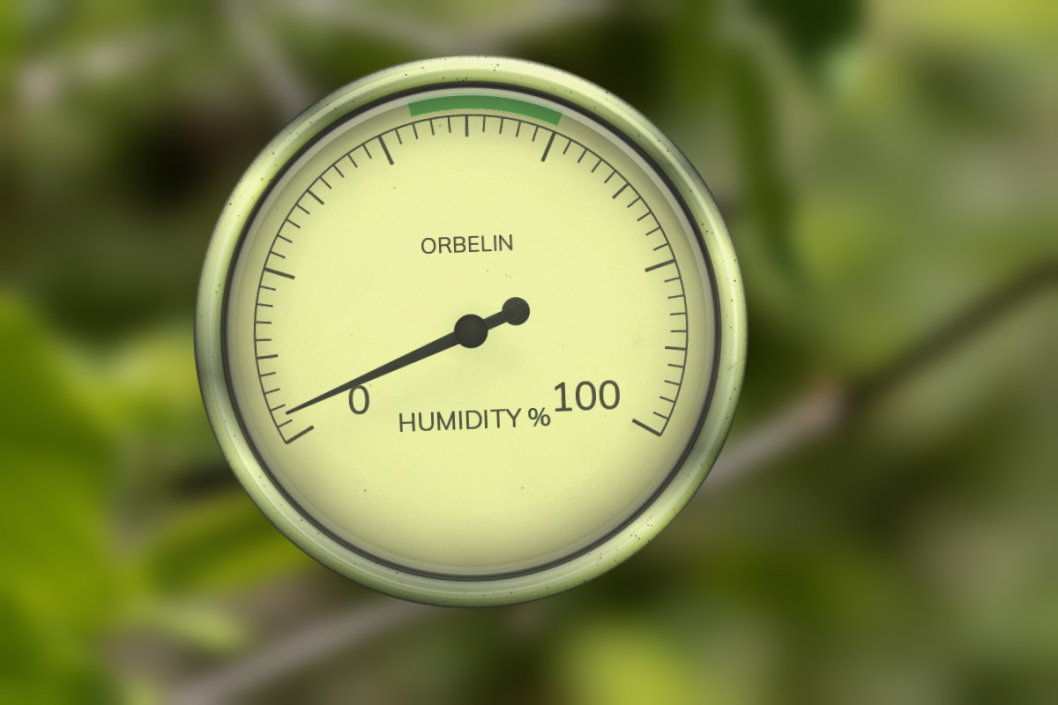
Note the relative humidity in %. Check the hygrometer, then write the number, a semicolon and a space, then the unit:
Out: 3; %
